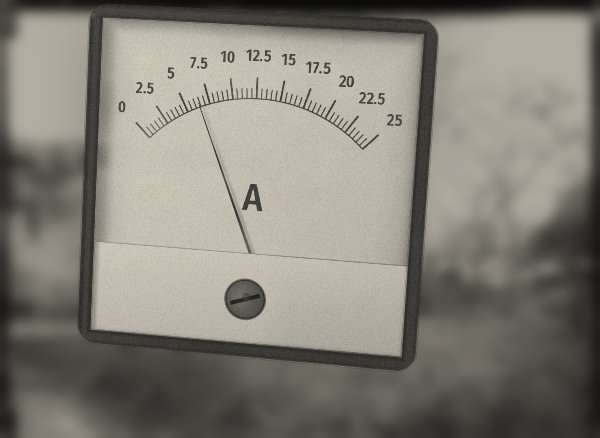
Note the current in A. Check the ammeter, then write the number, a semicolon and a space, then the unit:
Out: 6.5; A
